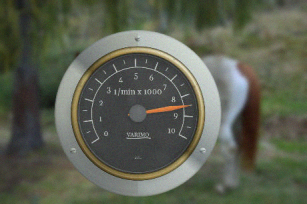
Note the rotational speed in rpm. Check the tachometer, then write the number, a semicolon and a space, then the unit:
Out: 8500; rpm
